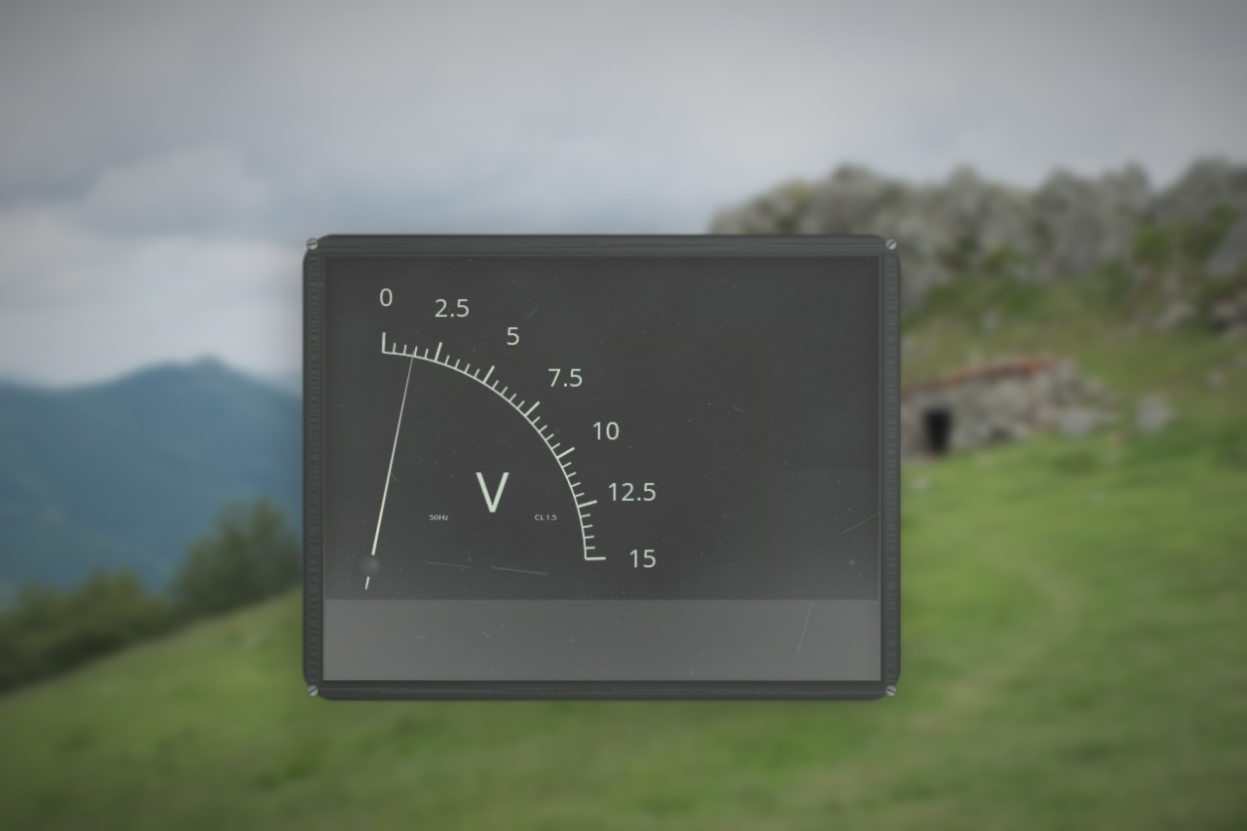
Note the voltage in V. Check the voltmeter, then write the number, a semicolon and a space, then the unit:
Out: 1.5; V
